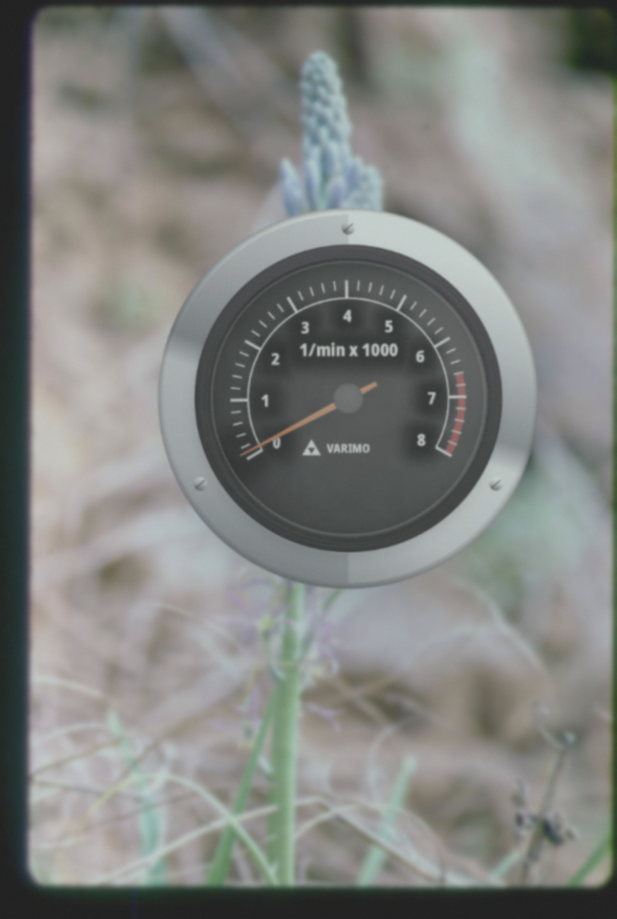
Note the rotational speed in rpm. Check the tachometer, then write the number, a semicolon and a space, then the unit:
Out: 100; rpm
